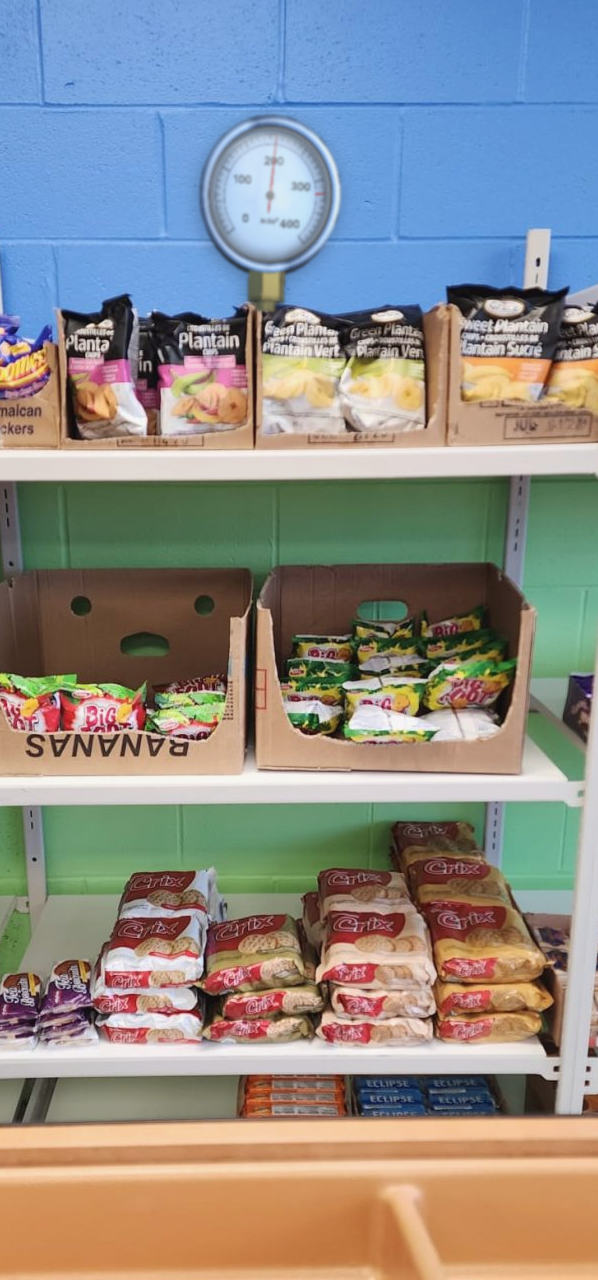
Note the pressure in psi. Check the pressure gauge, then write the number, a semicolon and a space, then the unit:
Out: 200; psi
